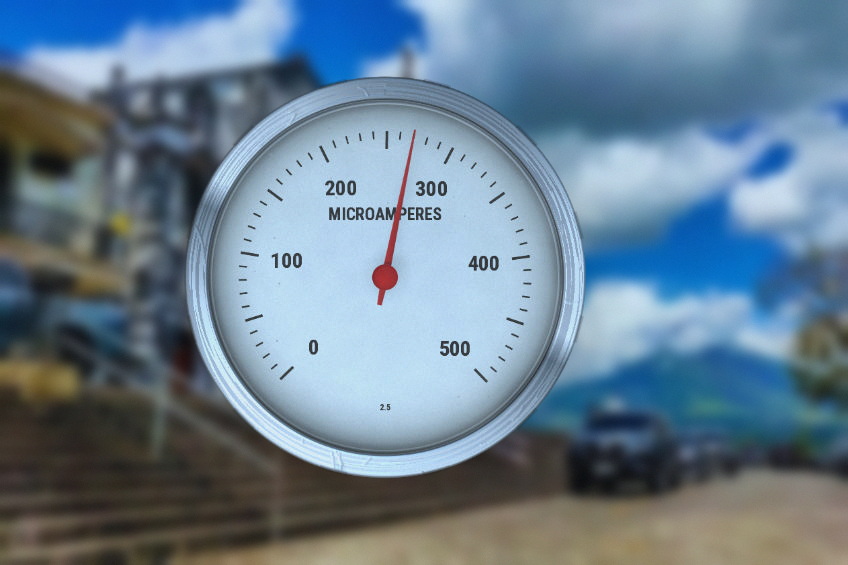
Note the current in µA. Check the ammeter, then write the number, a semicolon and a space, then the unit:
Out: 270; µA
